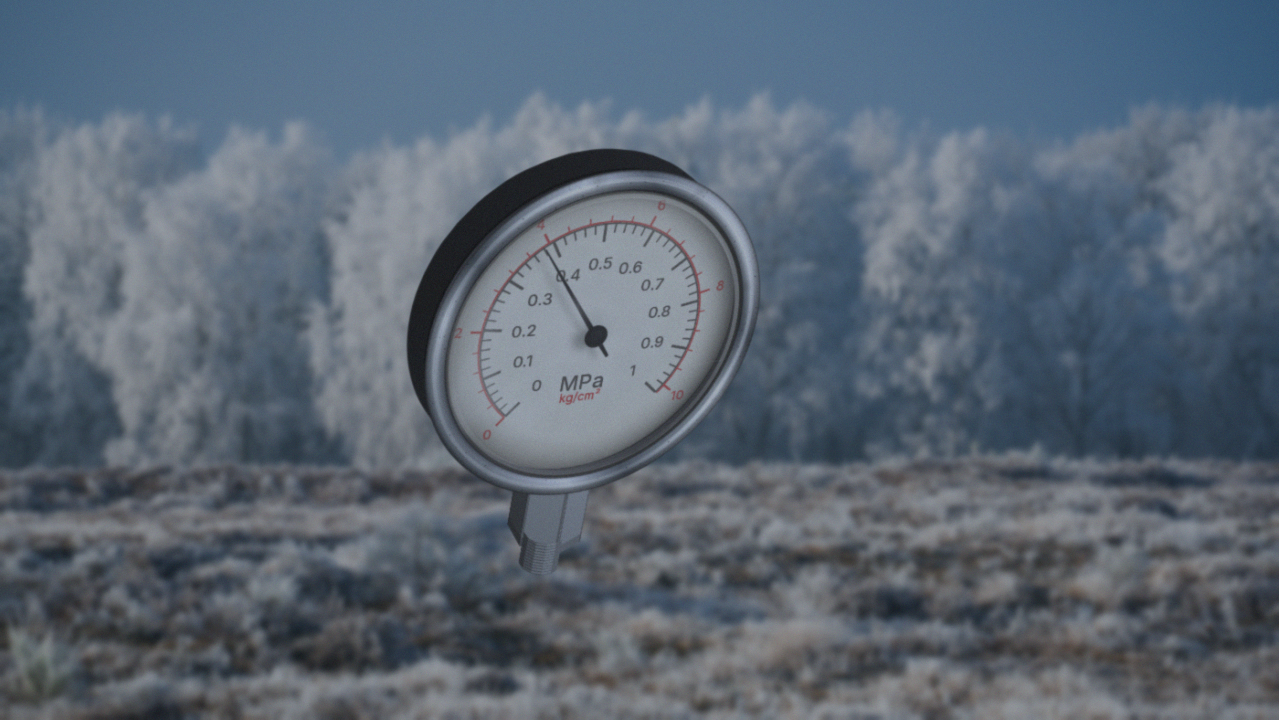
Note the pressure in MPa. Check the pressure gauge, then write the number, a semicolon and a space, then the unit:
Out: 0.38; MPa
